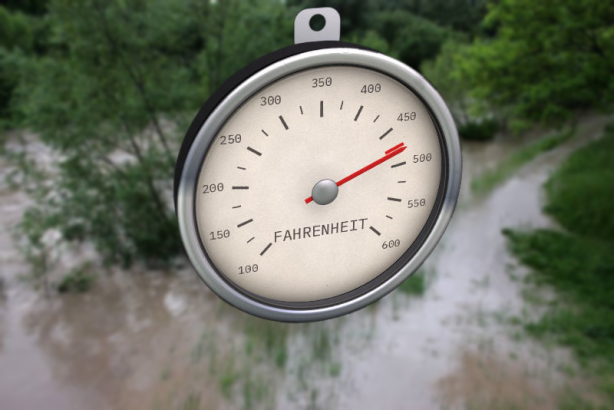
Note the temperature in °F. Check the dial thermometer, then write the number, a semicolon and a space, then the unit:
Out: 475; °F
